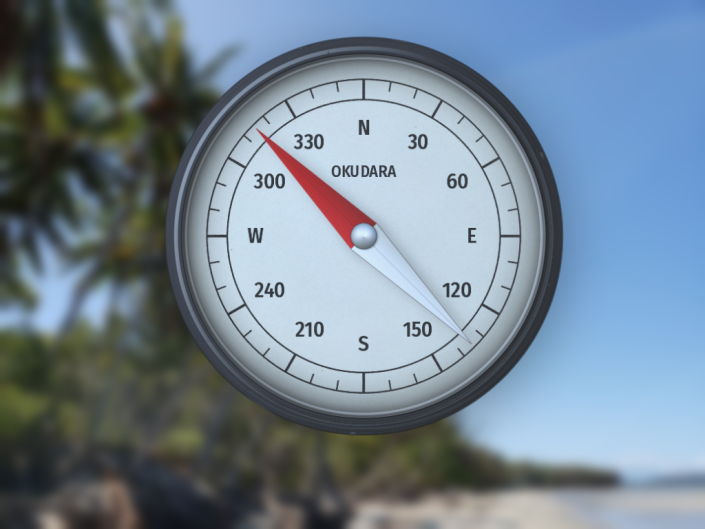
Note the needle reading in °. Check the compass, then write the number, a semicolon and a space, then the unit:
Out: 315; °
